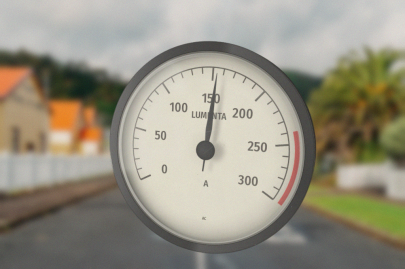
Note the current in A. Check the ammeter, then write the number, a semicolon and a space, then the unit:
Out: 155; A
